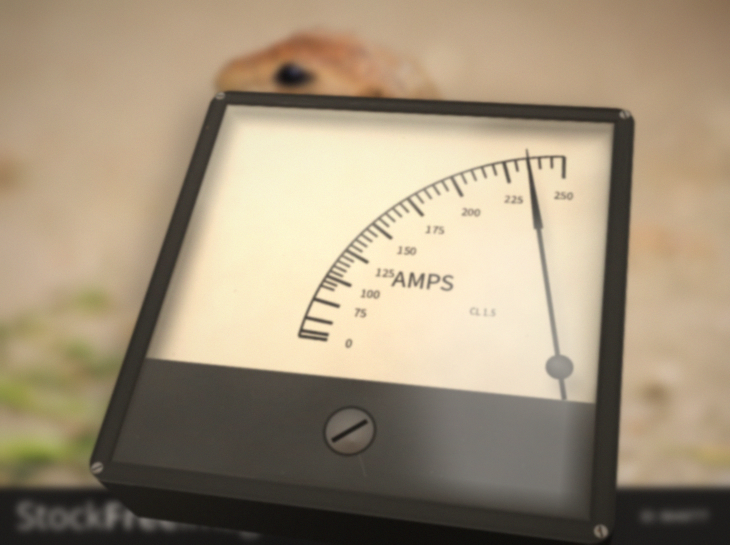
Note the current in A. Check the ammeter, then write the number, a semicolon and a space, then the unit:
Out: 235; A
